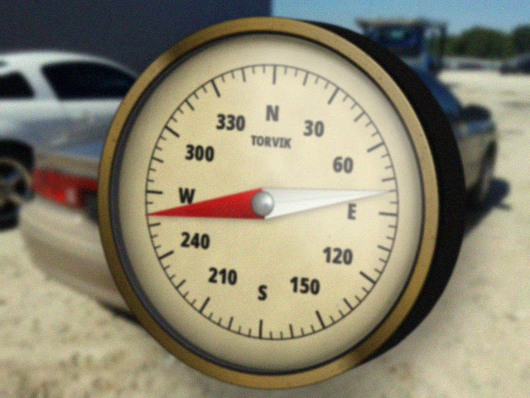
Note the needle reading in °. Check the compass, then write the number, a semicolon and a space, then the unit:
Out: 260; °
